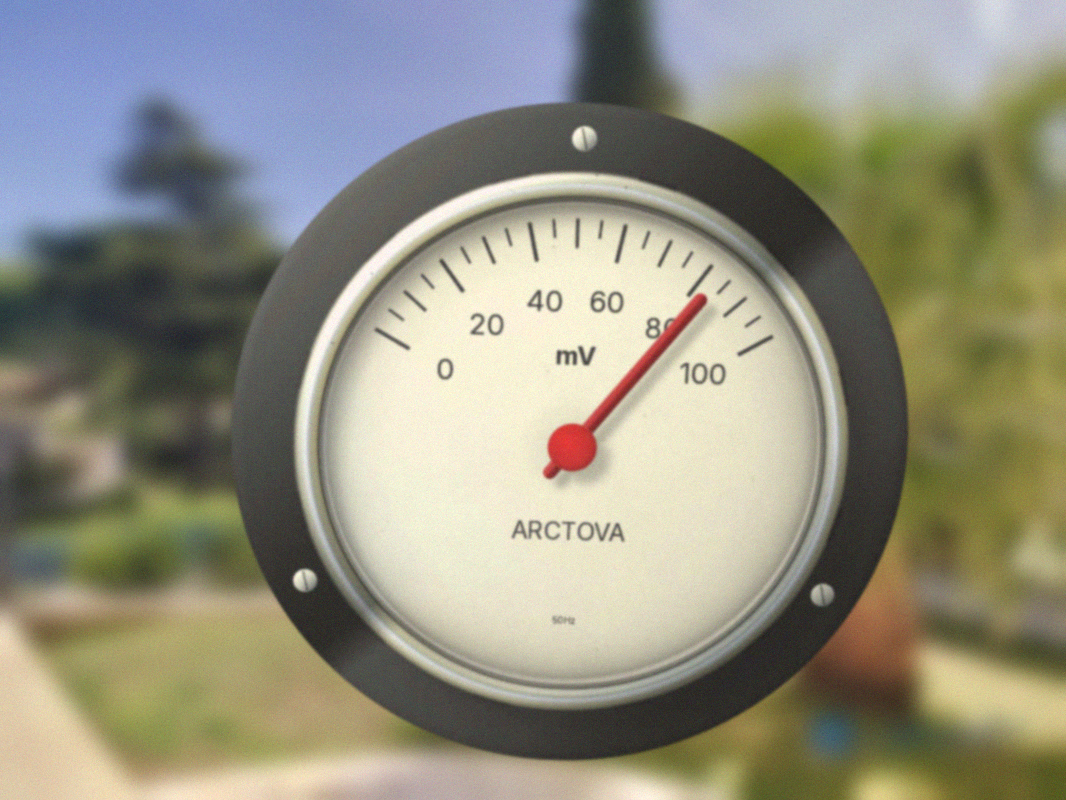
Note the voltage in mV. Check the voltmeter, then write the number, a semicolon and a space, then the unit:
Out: 82.5; mV
